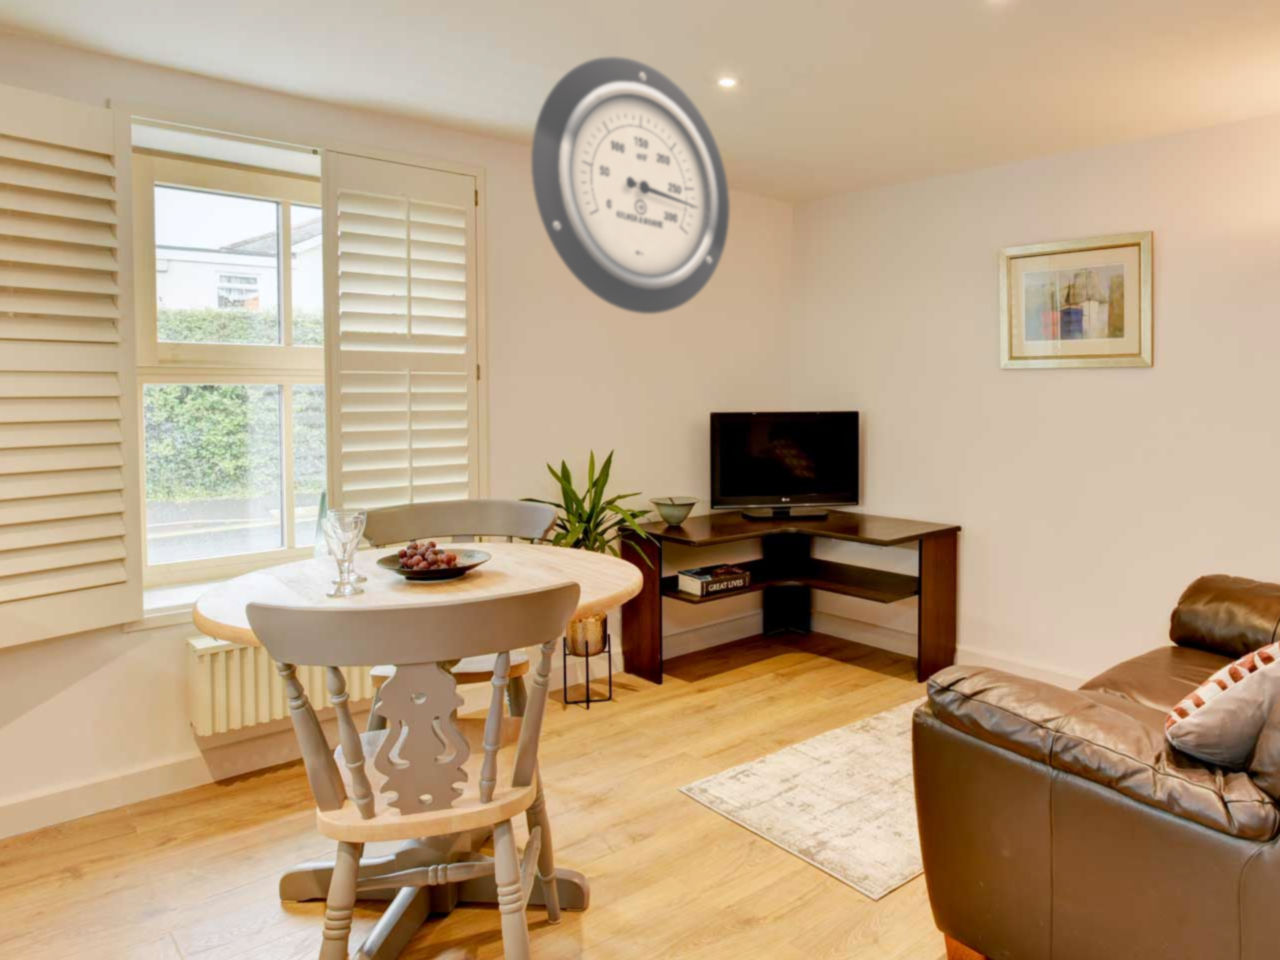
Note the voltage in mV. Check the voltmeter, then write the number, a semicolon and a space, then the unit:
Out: 270; mV
